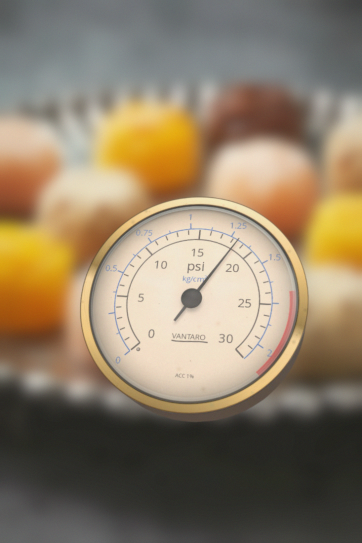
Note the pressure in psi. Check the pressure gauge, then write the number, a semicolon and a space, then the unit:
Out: 18.5; psi
